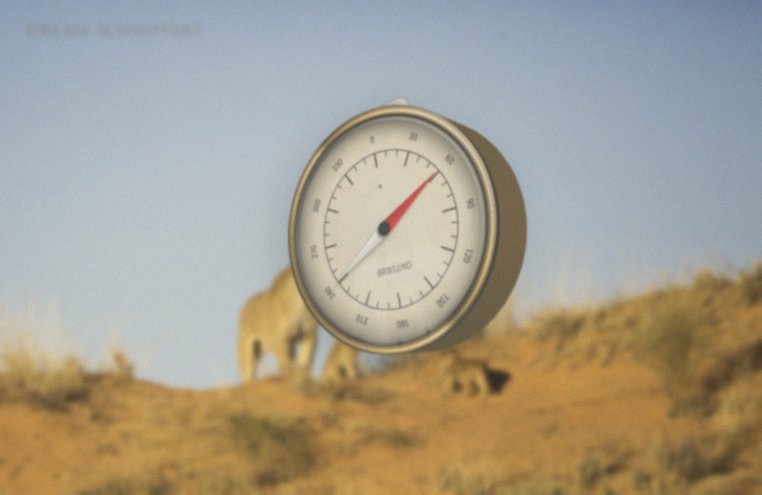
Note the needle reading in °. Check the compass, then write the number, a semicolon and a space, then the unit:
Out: 60; °
